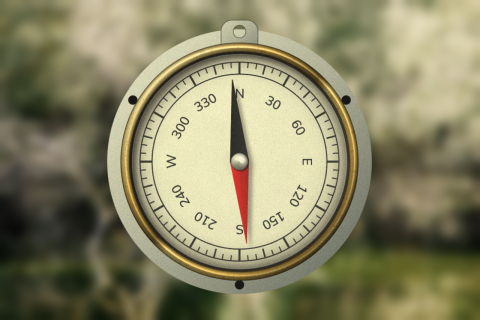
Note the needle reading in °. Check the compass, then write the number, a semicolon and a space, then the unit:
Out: 175; °
